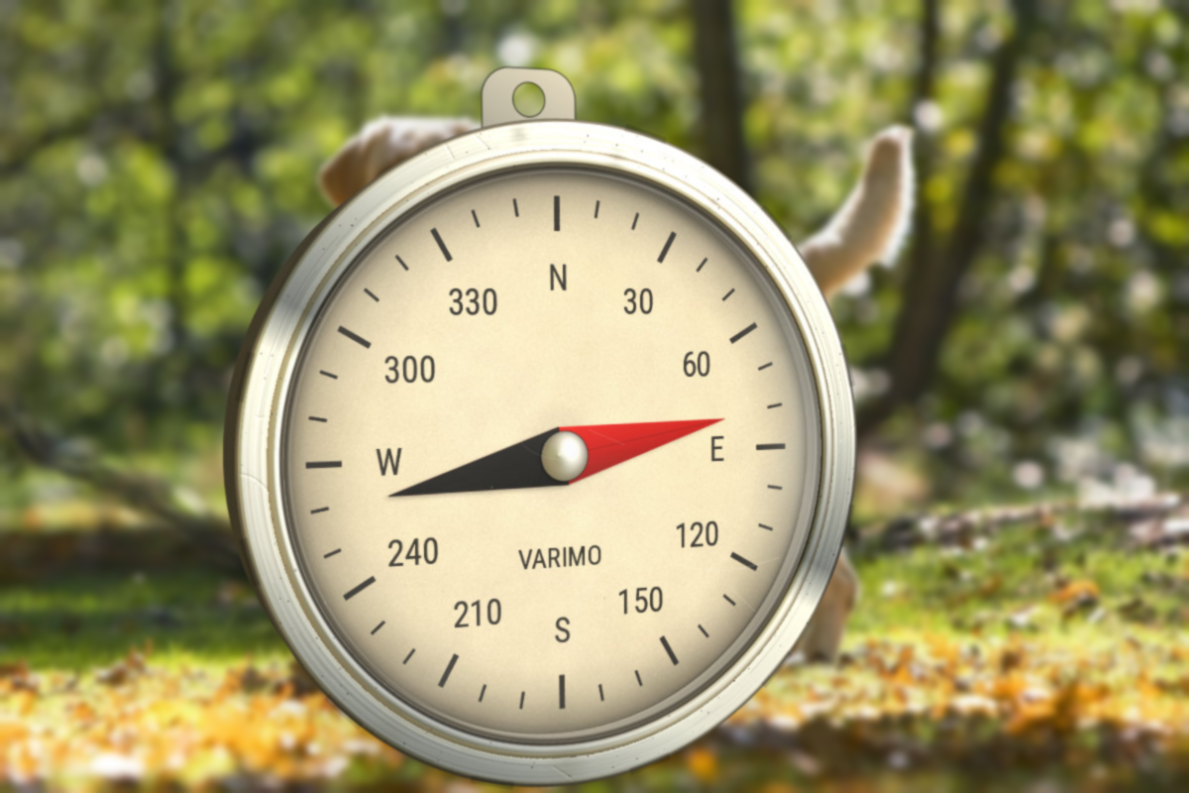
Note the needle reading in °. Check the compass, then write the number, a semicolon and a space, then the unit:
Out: 80; °
